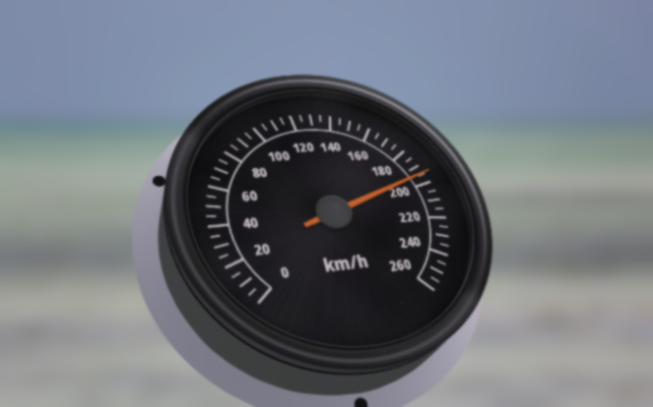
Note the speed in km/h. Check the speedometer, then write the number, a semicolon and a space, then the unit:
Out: 195; km/h
